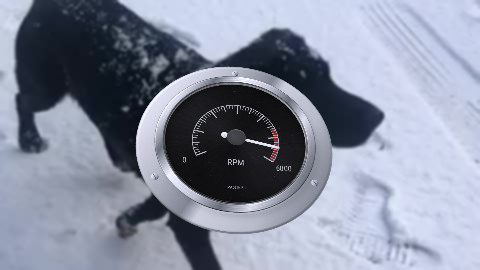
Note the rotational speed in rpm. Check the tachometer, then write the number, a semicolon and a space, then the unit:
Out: 5500; rpm
